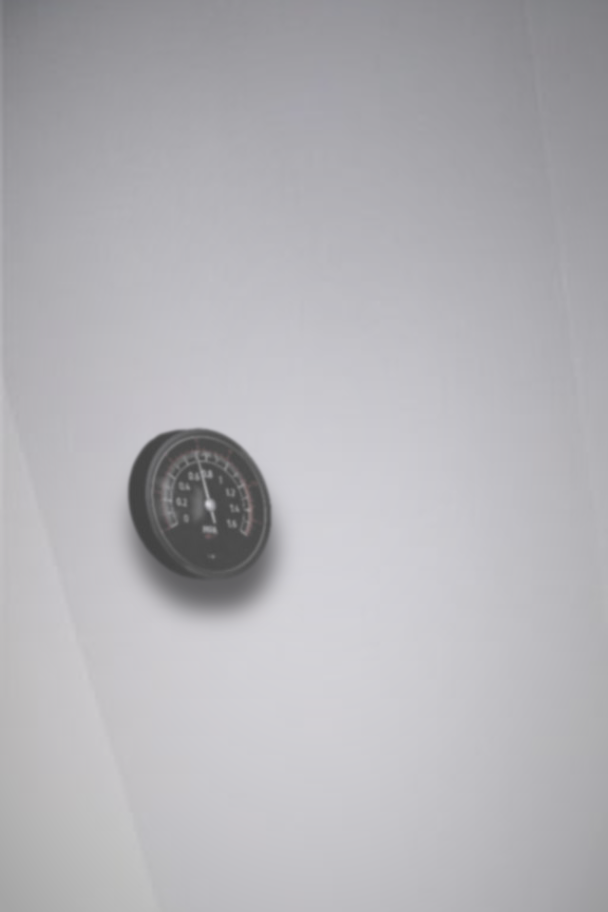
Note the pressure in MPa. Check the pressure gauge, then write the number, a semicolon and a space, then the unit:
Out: 0.7; MPa
